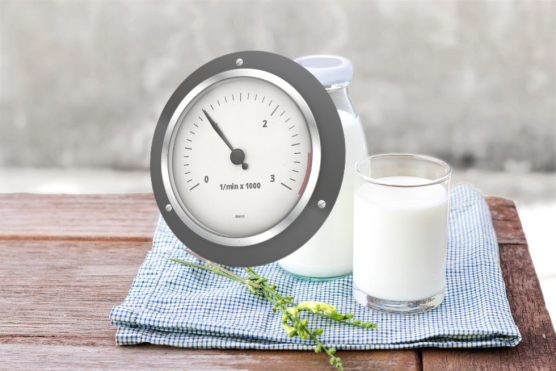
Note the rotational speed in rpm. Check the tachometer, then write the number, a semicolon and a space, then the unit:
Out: 1000; rpm
